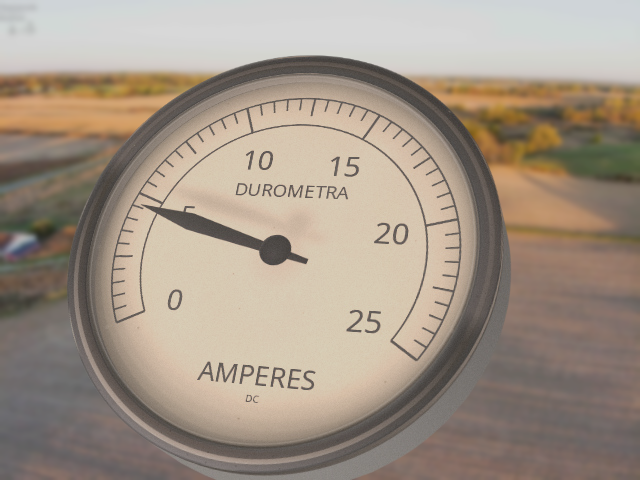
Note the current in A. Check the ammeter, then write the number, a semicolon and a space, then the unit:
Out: 4.5; A
